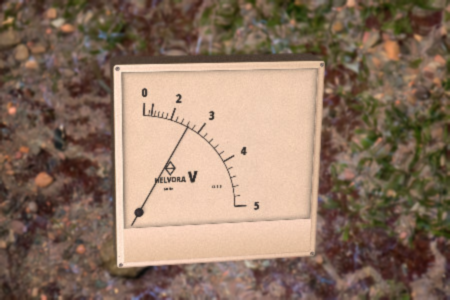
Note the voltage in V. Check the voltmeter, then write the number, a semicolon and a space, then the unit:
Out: 2.6; V
